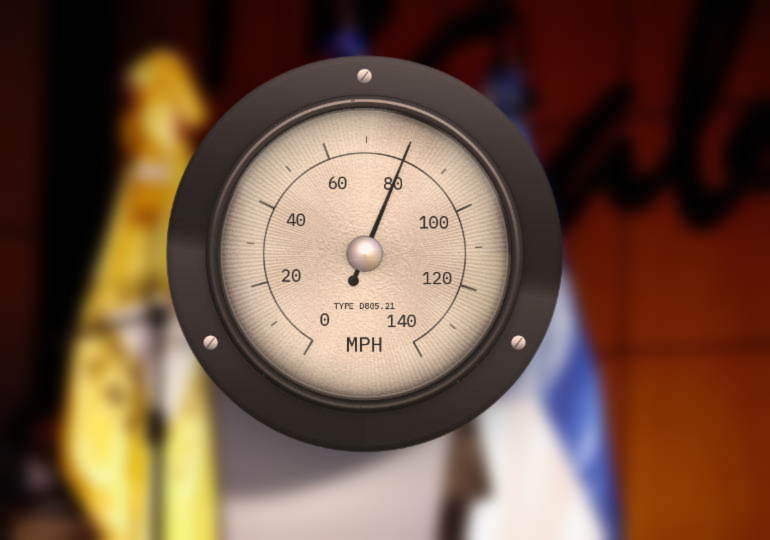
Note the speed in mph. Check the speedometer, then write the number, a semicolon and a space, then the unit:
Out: 80; mph
